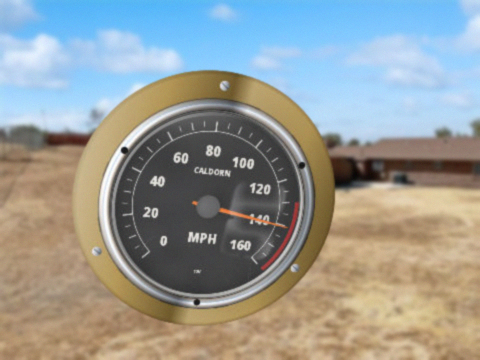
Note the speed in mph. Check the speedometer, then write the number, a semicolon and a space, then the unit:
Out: 140; mph
